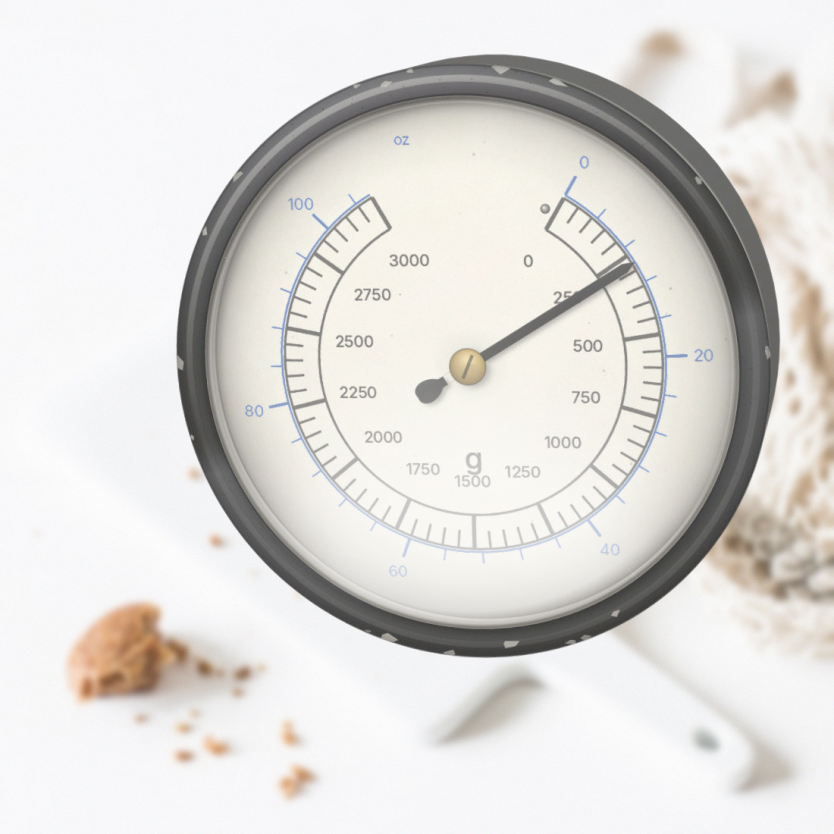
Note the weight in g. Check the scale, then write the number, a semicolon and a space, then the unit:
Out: 275; g
